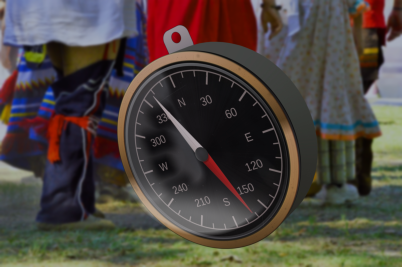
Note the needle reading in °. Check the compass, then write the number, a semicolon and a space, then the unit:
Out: 160; °
